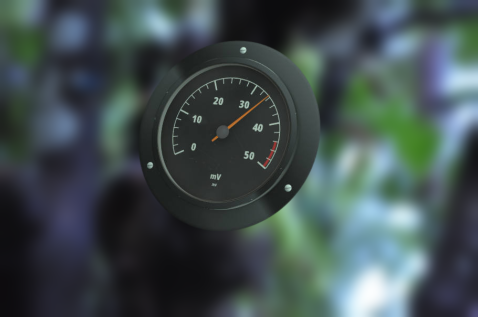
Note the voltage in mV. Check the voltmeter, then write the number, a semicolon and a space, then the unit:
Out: 34; mV
